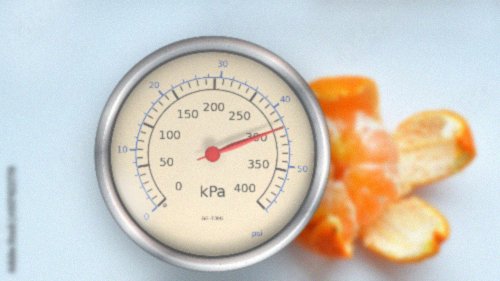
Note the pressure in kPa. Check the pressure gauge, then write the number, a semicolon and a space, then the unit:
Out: 300; kPa
